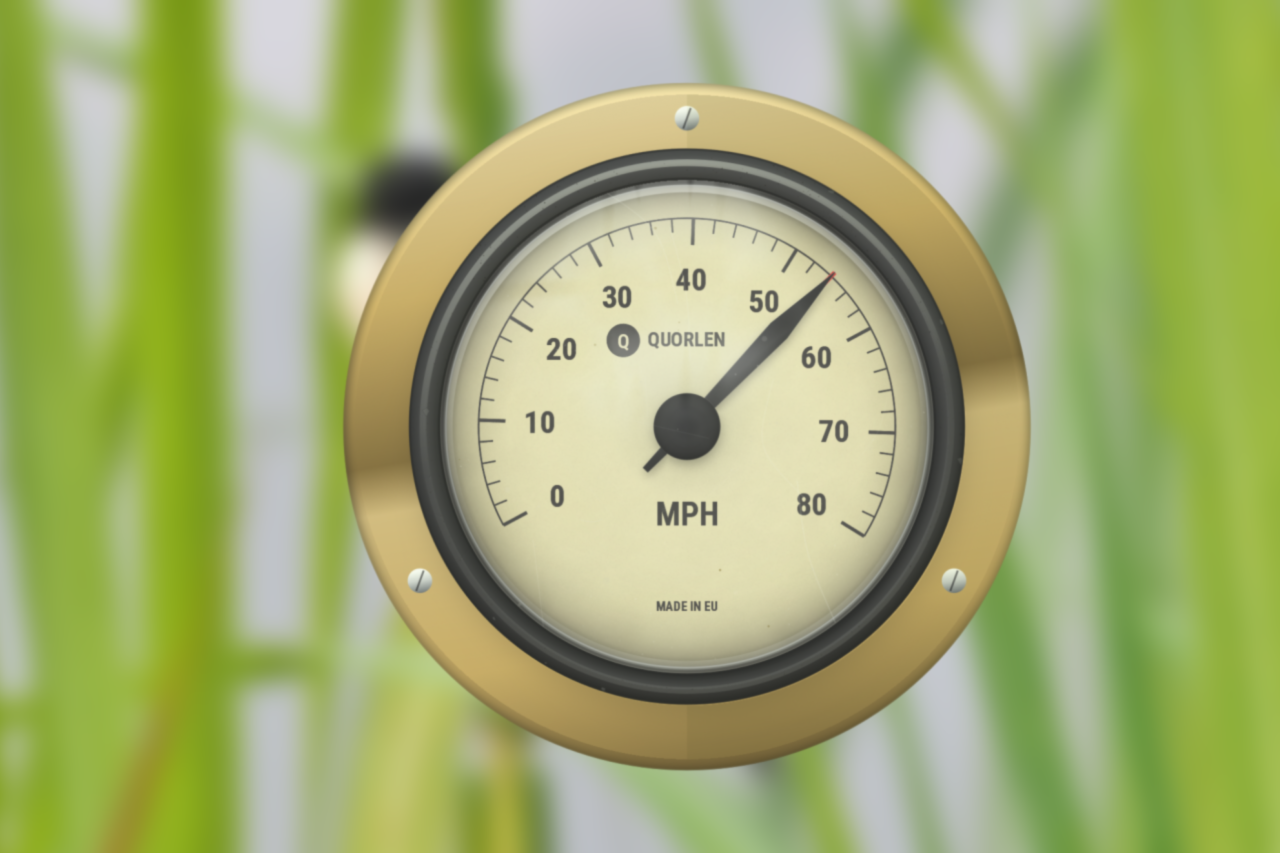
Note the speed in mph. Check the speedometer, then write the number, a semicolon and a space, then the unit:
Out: 54; mph
